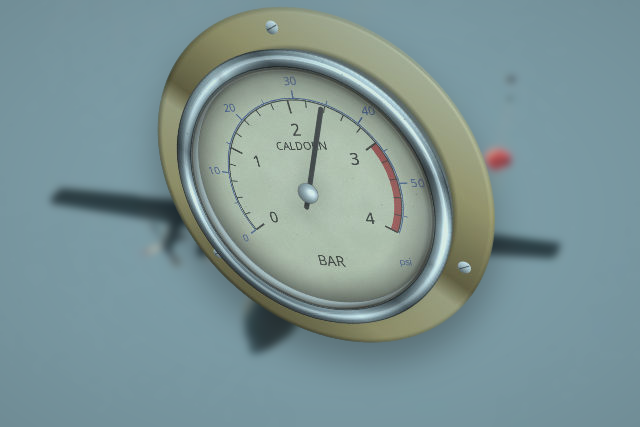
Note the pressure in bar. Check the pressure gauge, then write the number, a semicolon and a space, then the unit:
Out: 2.4; bar
